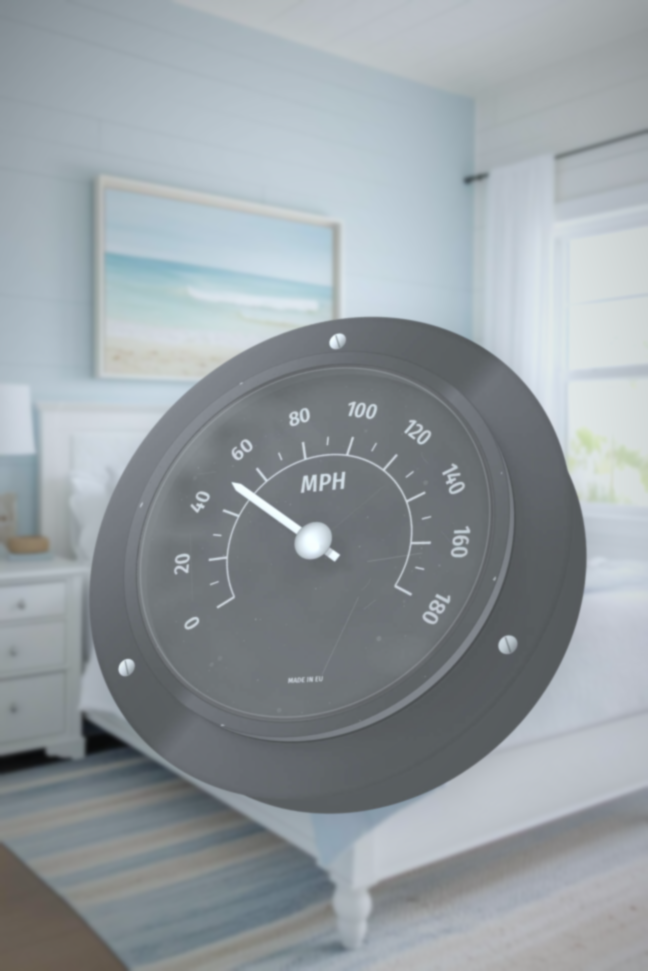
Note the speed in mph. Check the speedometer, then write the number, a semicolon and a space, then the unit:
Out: 50; mph
